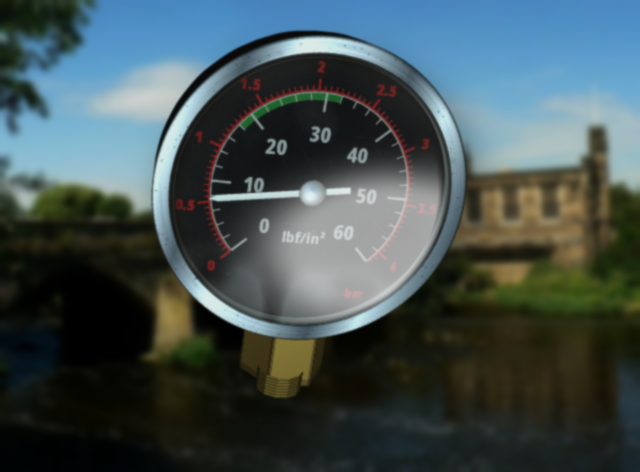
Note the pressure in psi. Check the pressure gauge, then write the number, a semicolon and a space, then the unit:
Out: 8; psi
